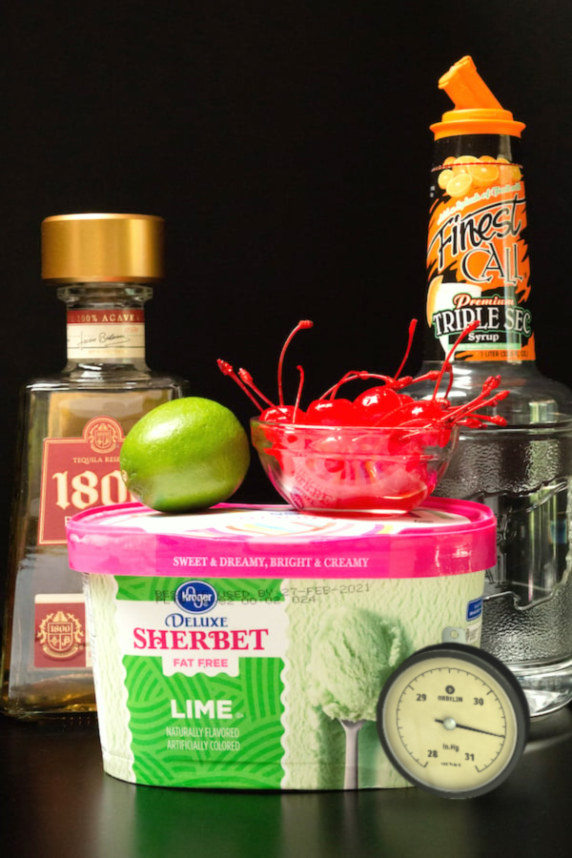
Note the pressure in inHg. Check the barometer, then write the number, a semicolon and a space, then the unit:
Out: 30.5; inHg
